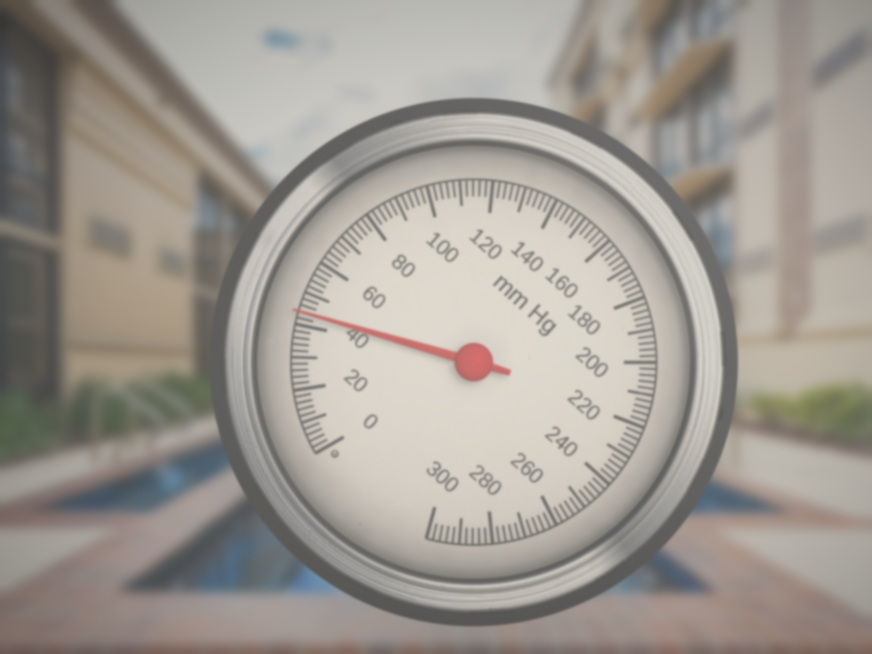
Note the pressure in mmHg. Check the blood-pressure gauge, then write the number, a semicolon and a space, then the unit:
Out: 44; mmHg
